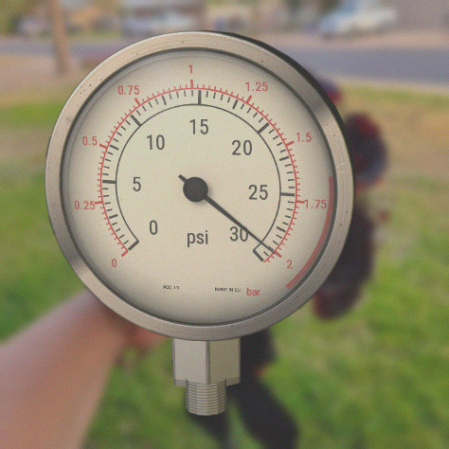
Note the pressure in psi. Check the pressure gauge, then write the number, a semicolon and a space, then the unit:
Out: 29; psi
